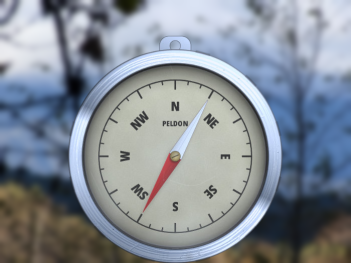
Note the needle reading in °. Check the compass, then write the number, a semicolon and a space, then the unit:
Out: 210; °
